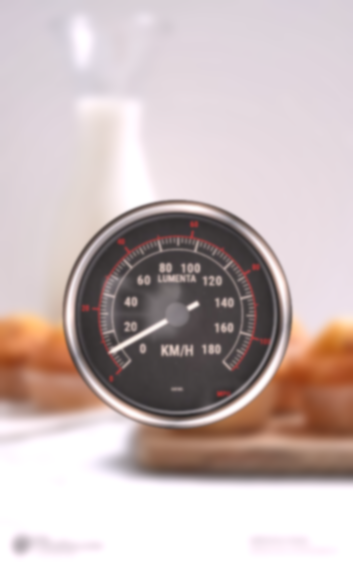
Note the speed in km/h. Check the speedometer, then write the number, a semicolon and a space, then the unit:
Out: 10; km/h
